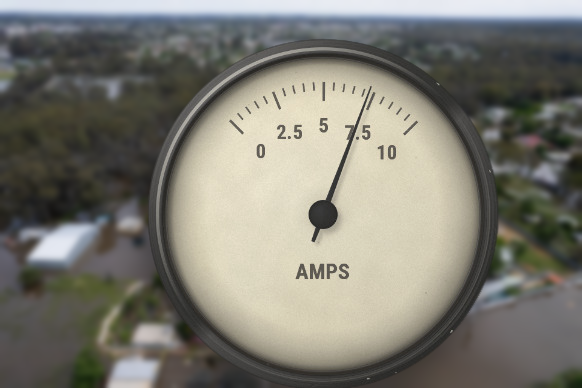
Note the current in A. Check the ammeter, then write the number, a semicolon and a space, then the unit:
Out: 7.25; A
